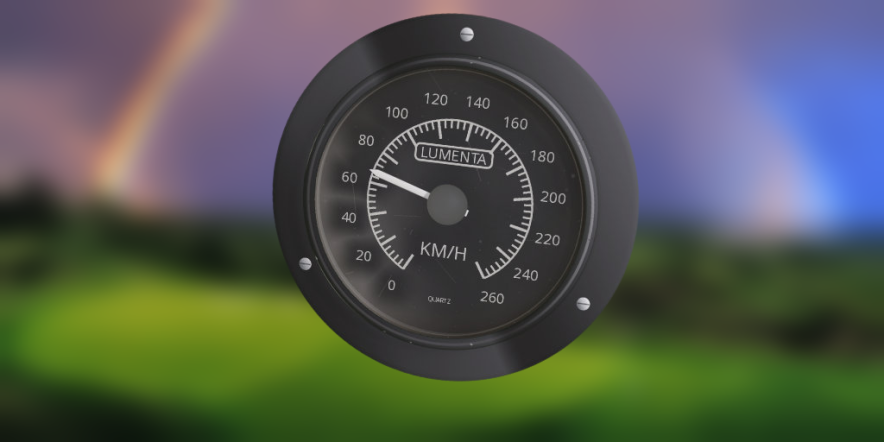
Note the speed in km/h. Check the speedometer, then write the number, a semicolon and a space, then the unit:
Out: 68; km/h
